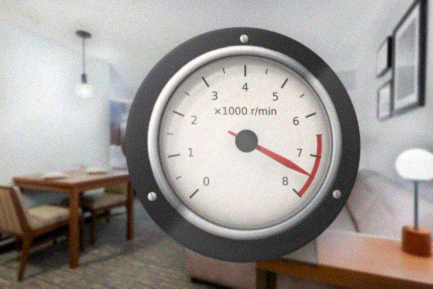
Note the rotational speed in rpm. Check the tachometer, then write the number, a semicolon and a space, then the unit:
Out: 7500; rpm
